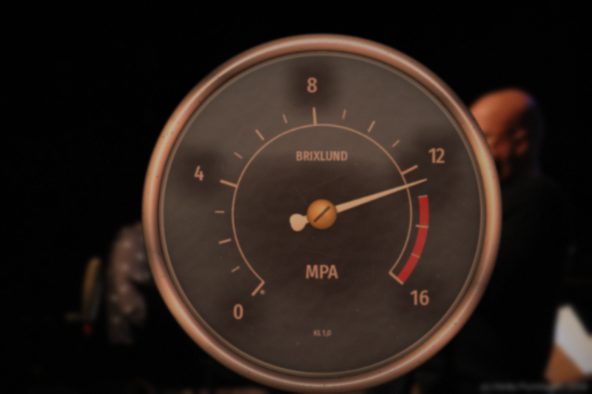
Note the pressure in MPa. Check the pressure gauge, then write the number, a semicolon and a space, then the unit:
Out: 12.5; MPa
